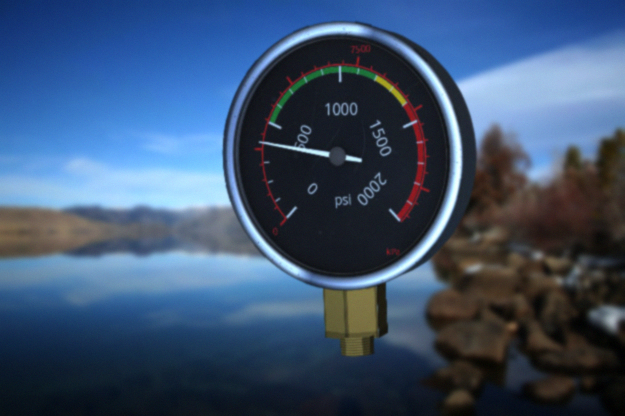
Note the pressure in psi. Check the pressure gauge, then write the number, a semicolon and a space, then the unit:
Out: 400; psi
